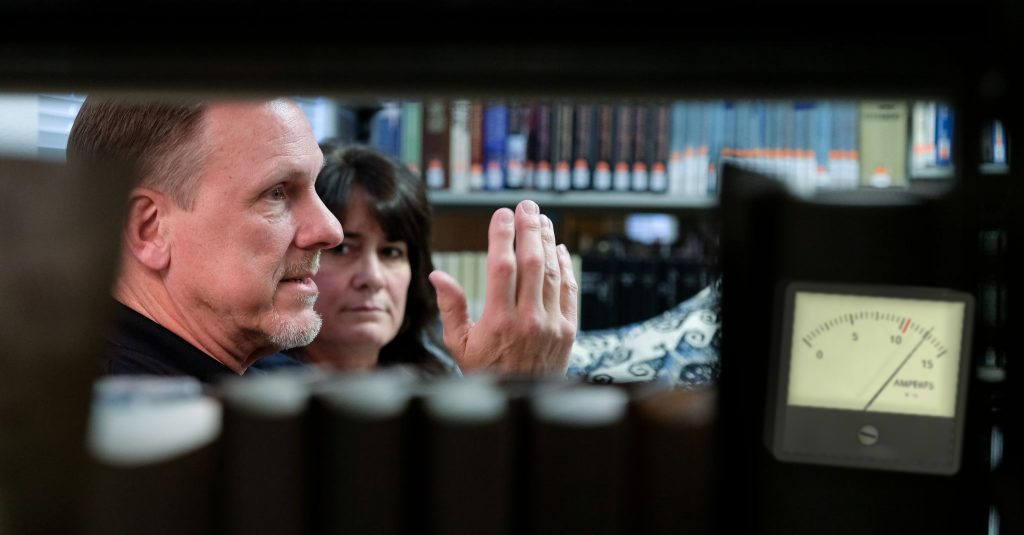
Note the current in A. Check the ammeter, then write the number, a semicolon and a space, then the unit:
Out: 12.5; A
